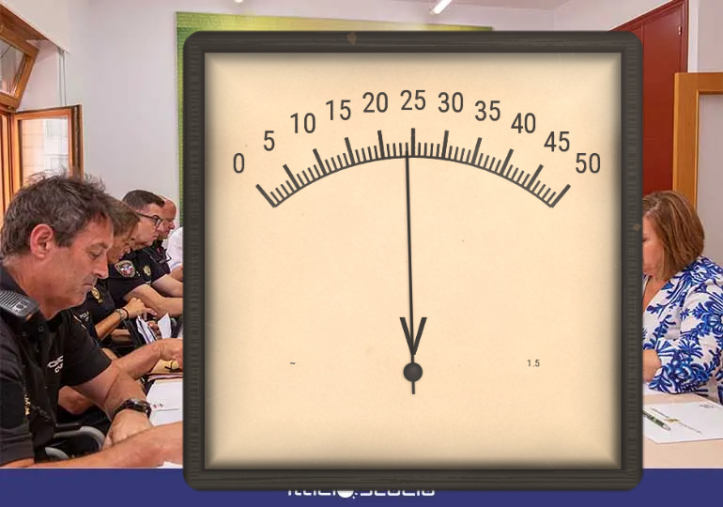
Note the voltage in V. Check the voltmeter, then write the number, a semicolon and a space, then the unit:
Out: 24; V
